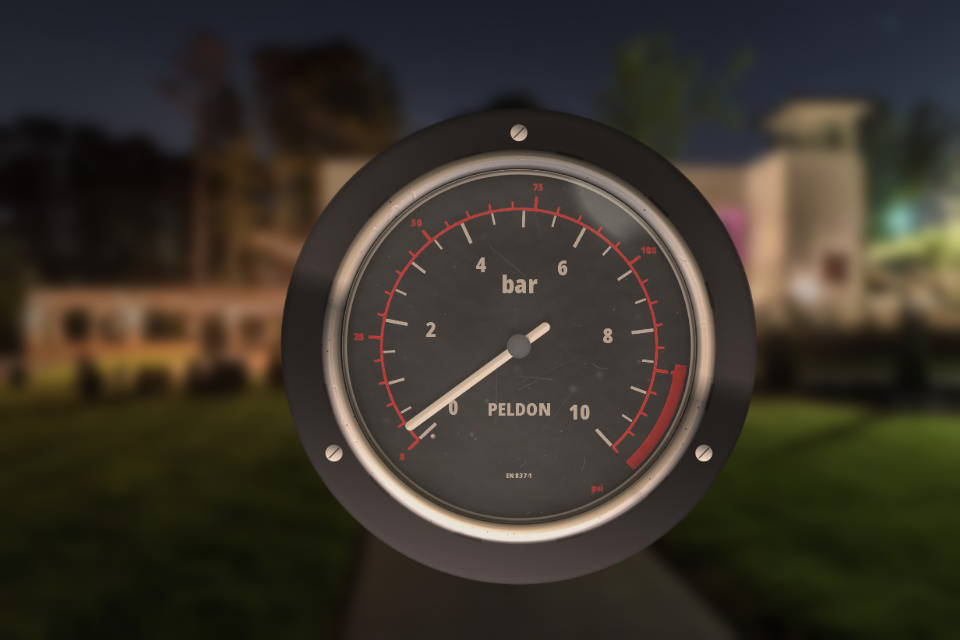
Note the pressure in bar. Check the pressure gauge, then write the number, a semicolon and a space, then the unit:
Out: 0.25; bar
